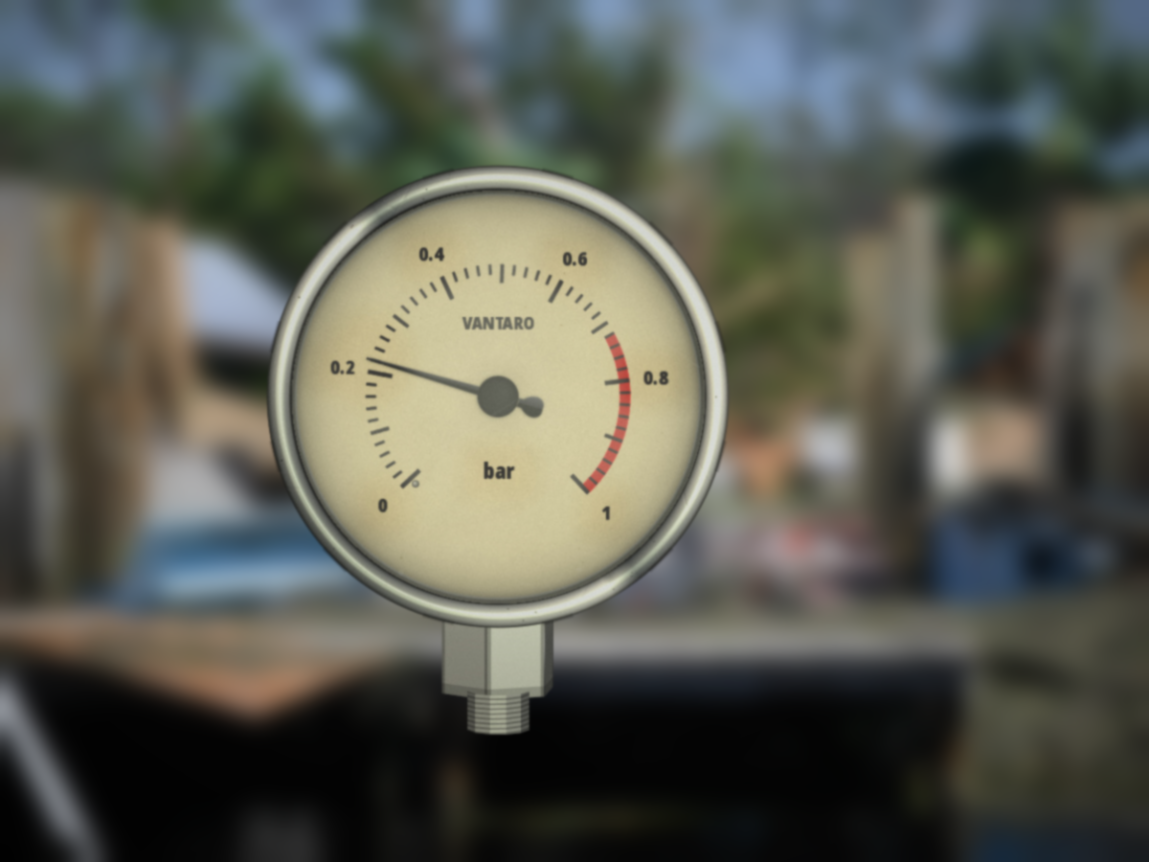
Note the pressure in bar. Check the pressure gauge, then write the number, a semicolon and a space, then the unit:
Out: 0.22; bar
